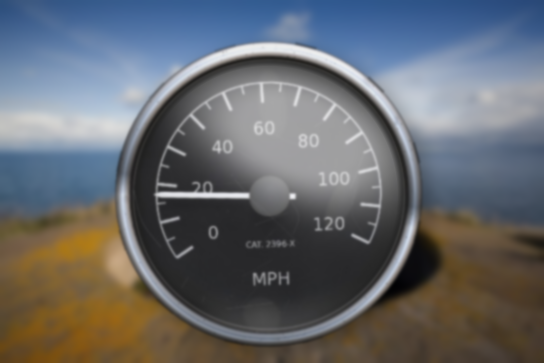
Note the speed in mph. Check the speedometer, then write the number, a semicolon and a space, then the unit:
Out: 17.5; mph
